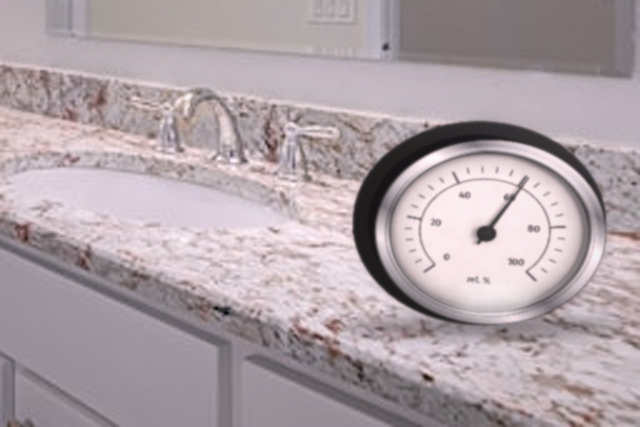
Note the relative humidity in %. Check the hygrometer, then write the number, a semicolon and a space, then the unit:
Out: 60; %
